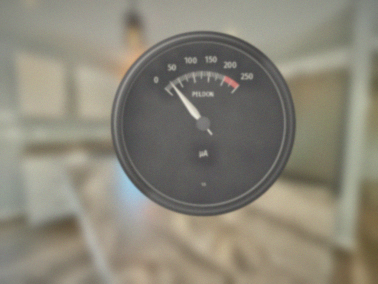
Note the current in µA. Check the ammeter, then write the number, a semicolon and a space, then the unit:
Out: 25; µA
